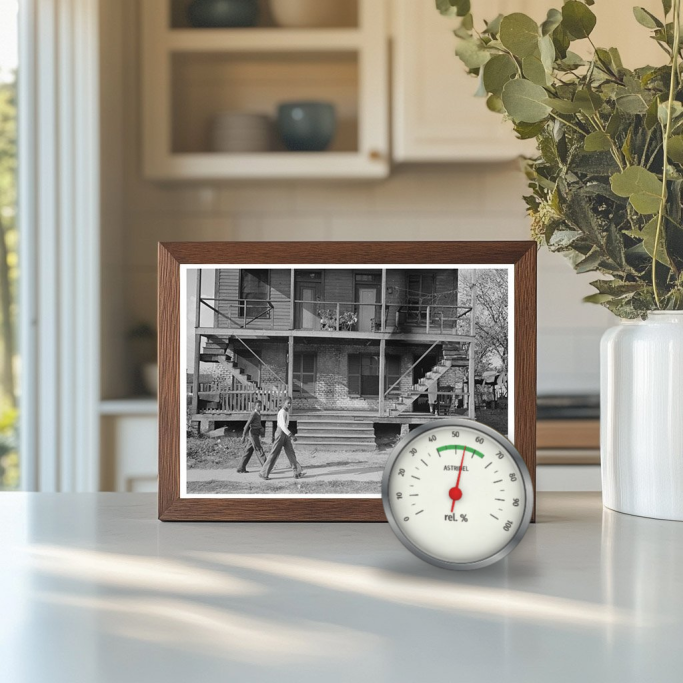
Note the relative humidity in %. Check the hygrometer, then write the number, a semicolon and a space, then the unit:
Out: 55; %
